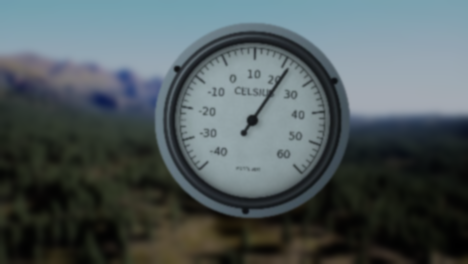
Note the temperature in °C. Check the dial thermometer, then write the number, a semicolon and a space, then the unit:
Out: 22; °C
